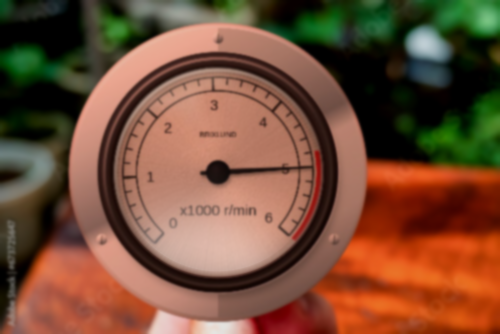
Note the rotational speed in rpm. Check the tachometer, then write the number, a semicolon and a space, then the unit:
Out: 5000; rpm
